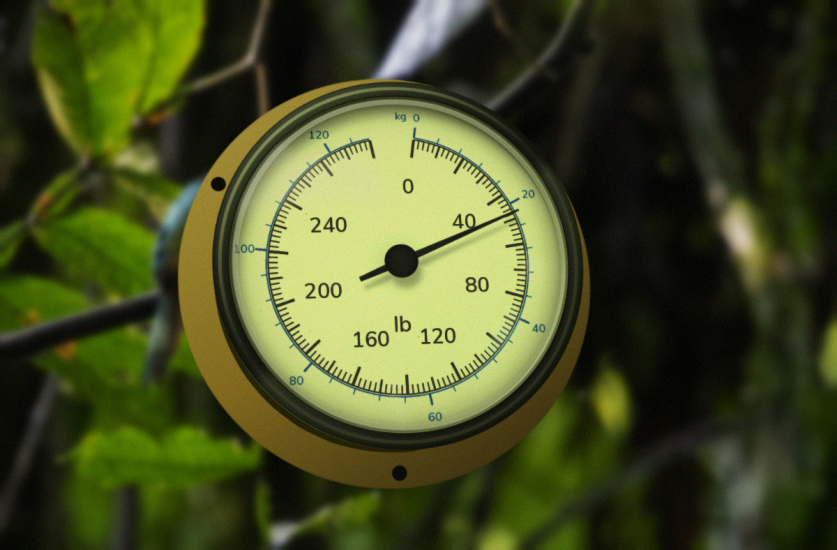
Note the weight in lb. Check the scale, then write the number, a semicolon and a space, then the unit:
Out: 48; lb
